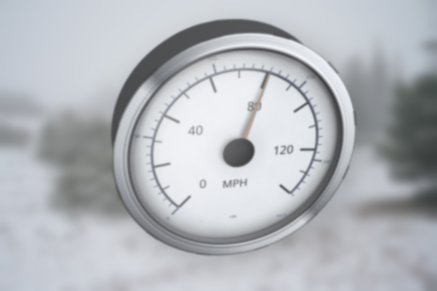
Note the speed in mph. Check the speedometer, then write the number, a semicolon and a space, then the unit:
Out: 80; mph
